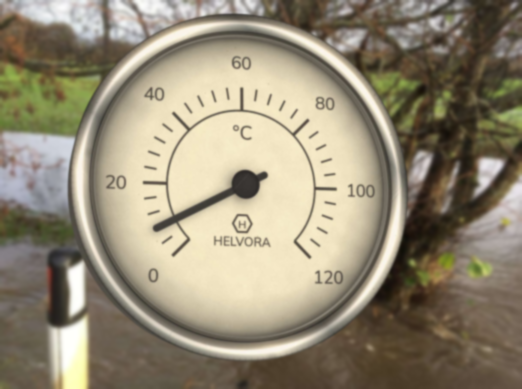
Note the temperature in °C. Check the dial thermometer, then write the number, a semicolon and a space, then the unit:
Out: 8; °C
